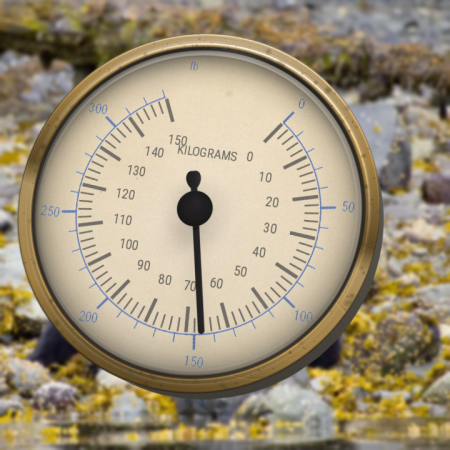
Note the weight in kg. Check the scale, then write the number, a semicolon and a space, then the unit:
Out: 66; kg
